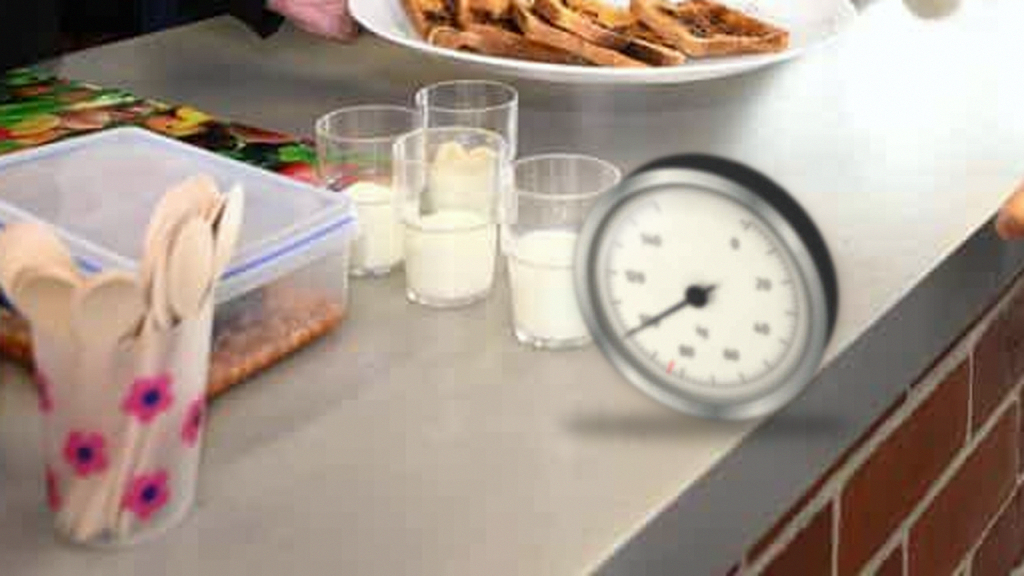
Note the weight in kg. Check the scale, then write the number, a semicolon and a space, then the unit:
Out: 100; kg
